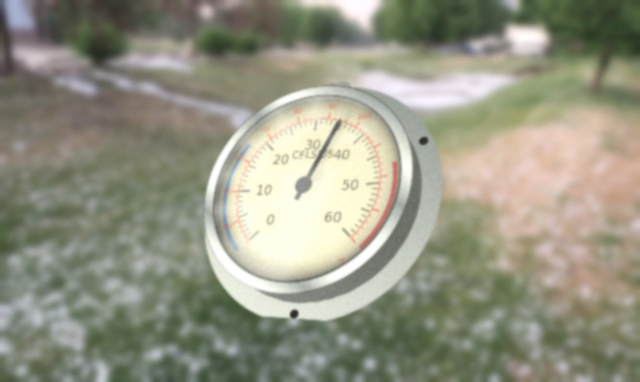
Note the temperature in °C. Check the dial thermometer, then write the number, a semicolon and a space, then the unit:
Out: 35; °C
